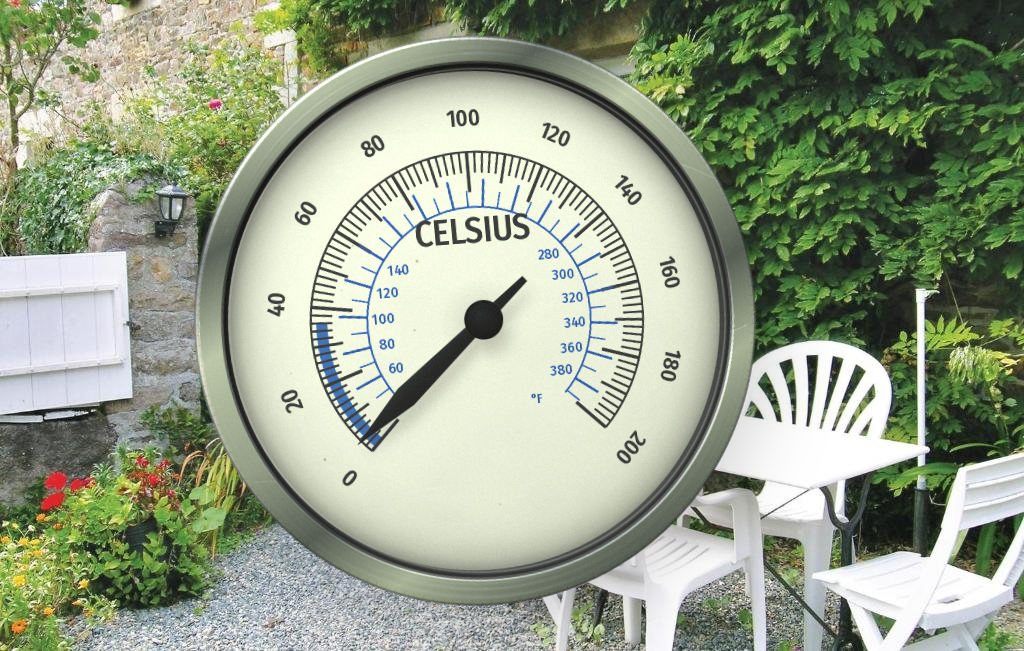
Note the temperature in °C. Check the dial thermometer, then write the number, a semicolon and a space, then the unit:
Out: 4; °C
